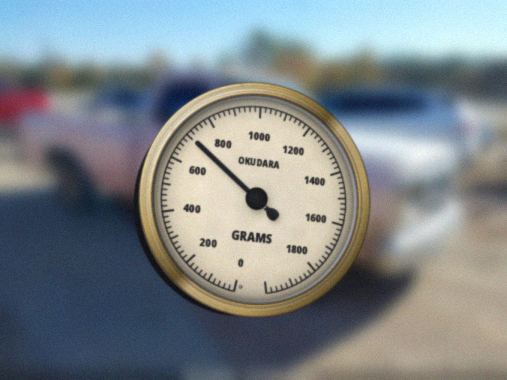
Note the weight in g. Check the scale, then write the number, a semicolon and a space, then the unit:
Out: 700; g
